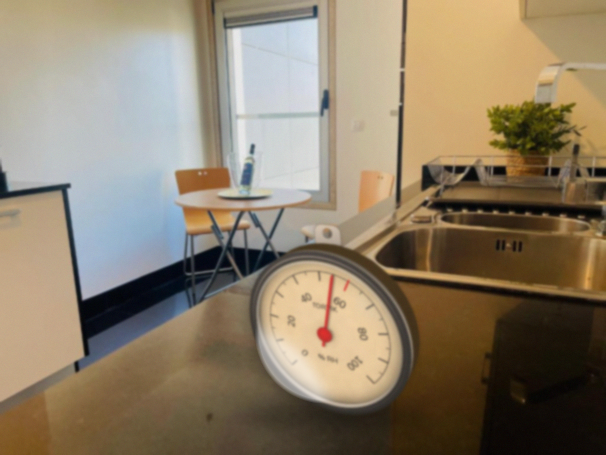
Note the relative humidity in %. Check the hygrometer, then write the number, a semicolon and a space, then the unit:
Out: 55; %
